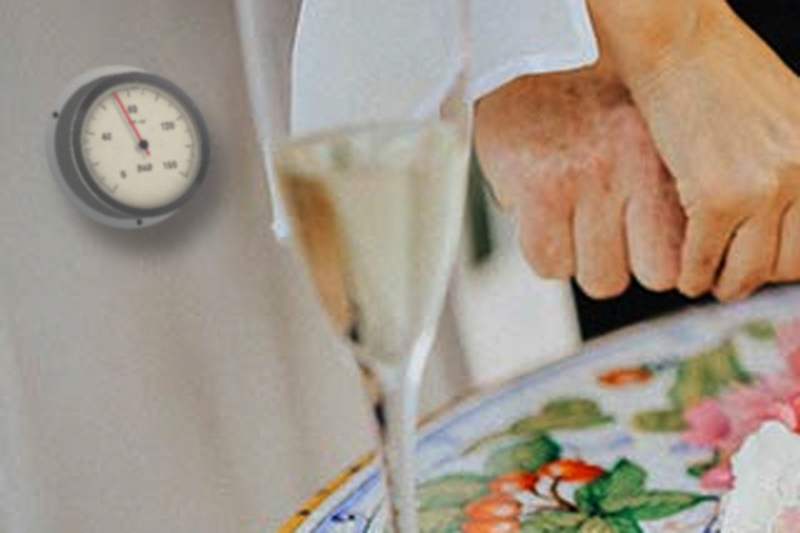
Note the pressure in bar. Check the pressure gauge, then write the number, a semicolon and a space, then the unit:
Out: 70; bar
